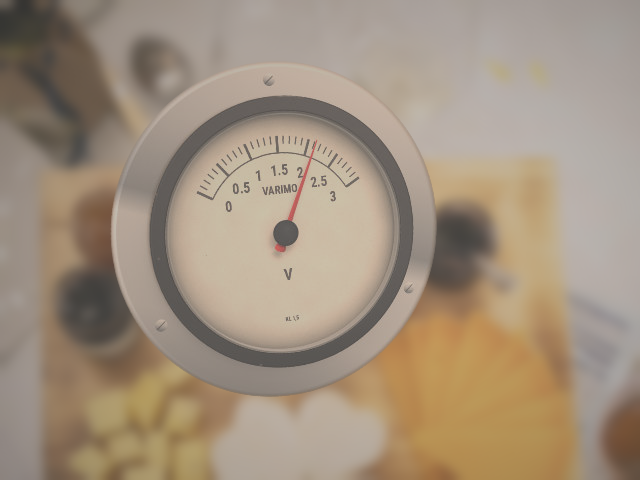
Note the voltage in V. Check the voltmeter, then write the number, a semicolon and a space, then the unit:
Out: 2.1; V
